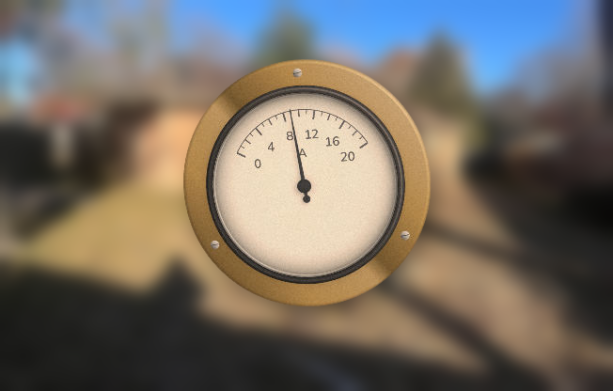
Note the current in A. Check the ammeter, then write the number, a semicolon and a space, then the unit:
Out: 9; A
